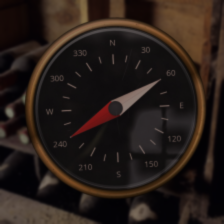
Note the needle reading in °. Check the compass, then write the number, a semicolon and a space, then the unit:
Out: 240; °
